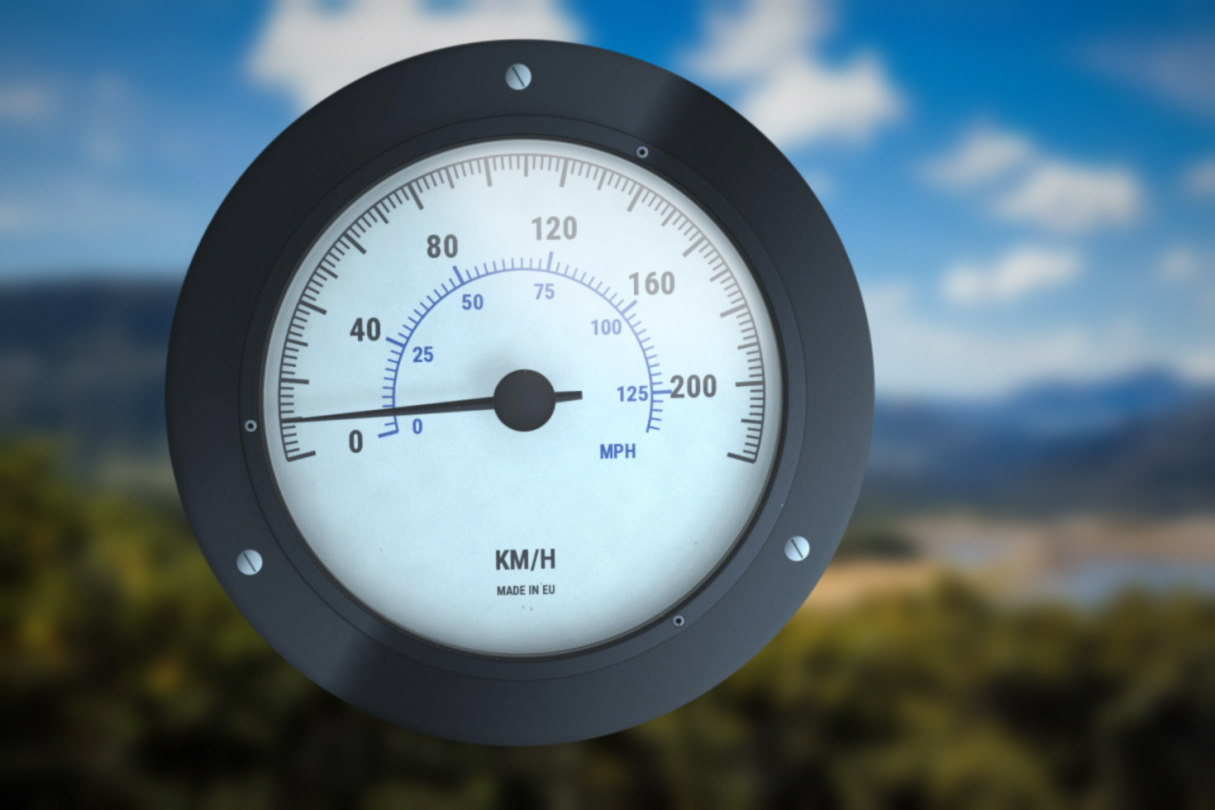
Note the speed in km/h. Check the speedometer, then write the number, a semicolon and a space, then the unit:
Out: 10; km/h
